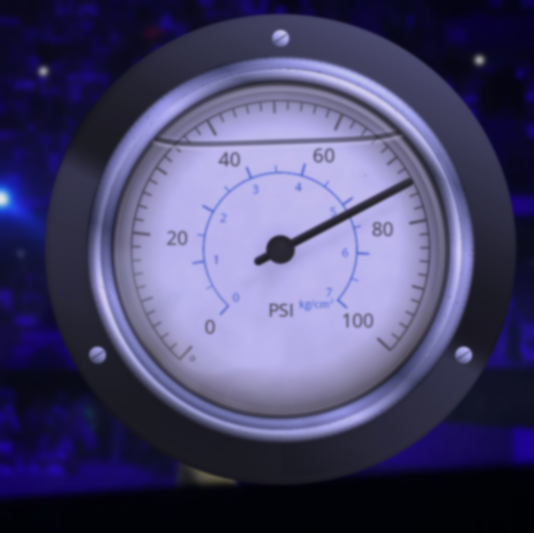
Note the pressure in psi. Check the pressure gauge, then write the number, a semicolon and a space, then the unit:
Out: 74; psi
